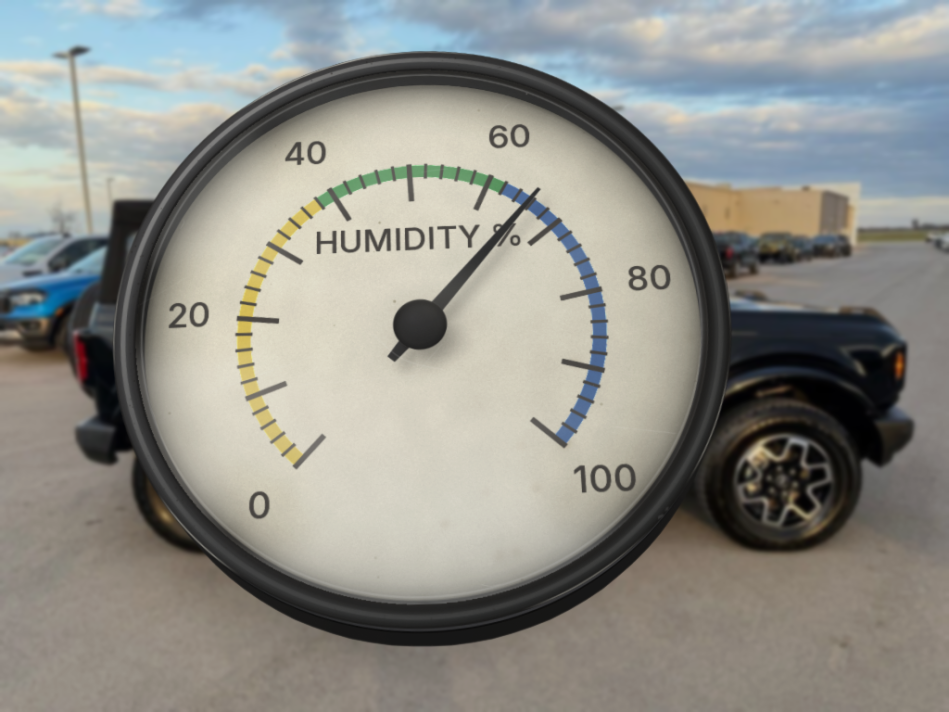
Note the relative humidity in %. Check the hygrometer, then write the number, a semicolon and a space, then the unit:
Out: 66; %
